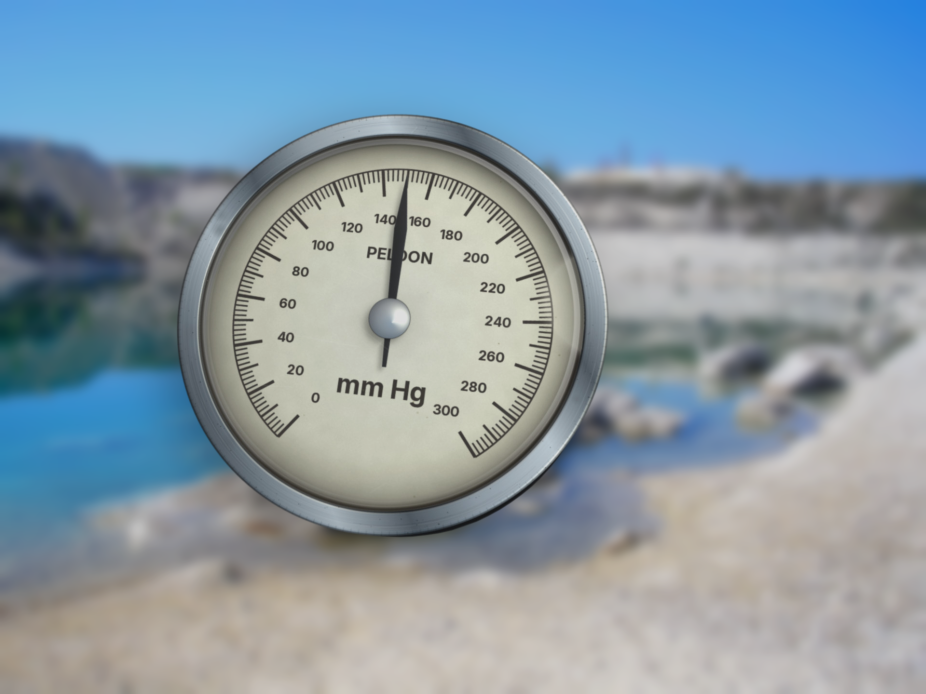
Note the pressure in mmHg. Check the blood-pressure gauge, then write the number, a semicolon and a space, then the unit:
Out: 150; mmHg
